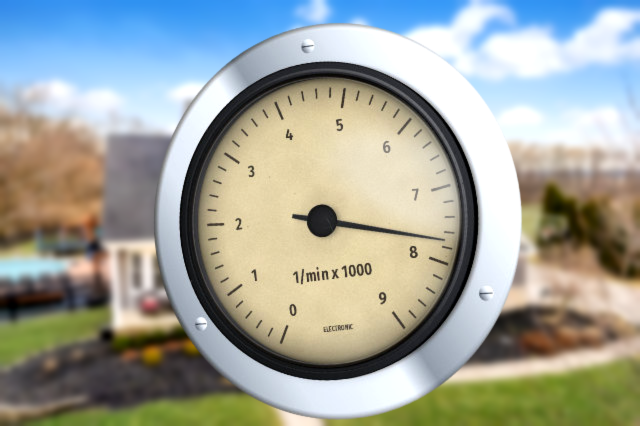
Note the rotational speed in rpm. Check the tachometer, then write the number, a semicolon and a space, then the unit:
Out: 7700; rpm
